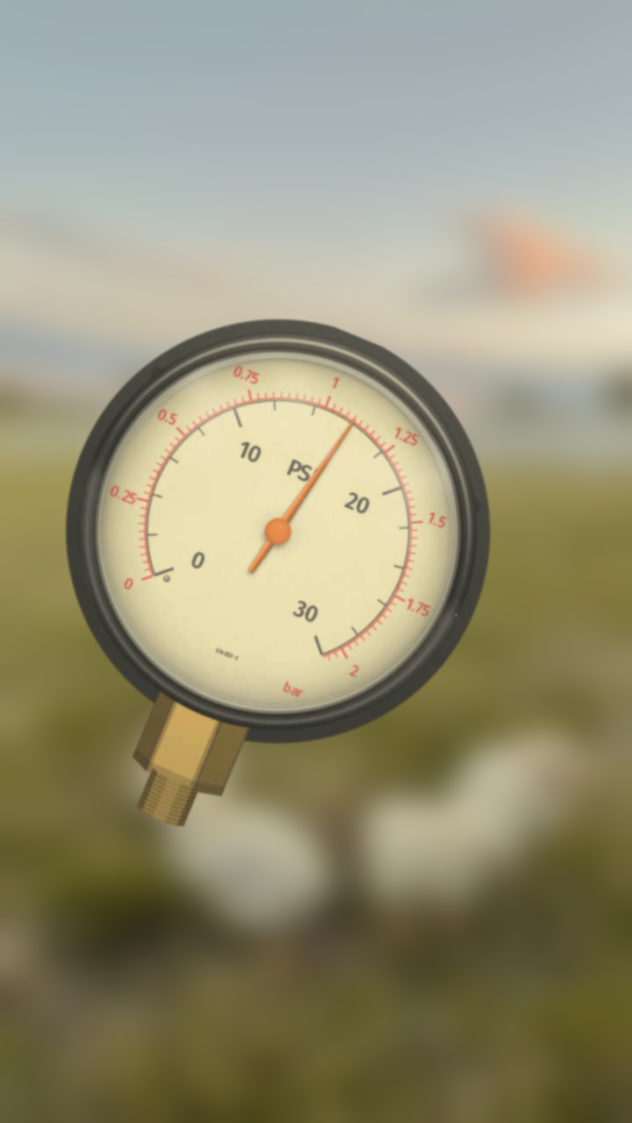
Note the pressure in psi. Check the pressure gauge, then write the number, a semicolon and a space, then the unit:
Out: 16; psi
